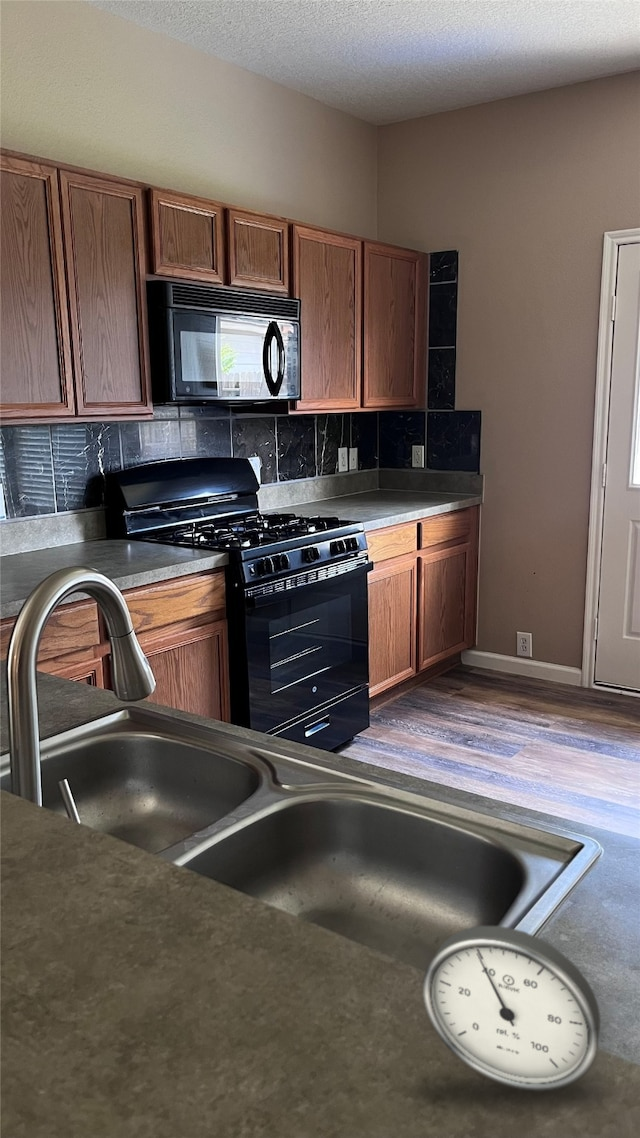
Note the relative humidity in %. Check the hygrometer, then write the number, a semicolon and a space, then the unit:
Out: 40; %
